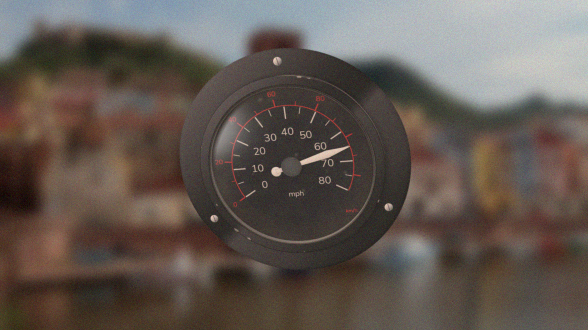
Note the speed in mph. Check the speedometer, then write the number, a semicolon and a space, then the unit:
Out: 65; mph
